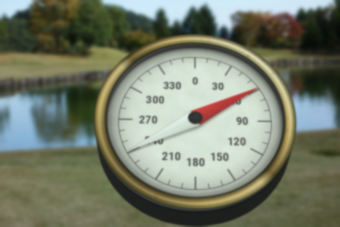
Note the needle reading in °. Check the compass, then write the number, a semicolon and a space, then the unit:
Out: 60; °
